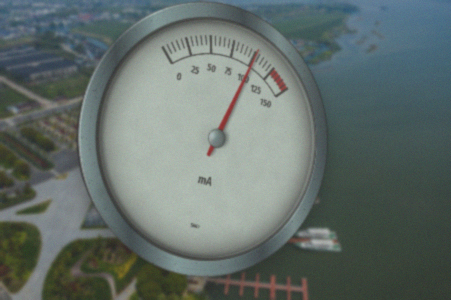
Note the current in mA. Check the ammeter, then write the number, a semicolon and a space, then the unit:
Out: 100; mA
